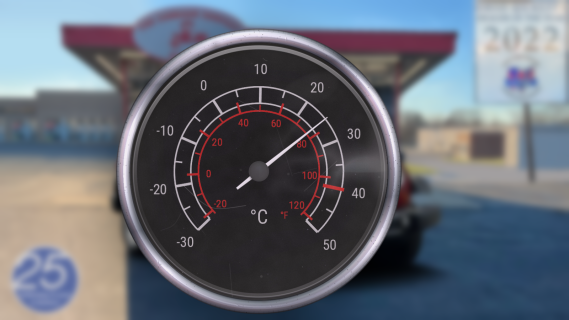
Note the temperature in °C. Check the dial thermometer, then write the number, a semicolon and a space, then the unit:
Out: 25; °C
